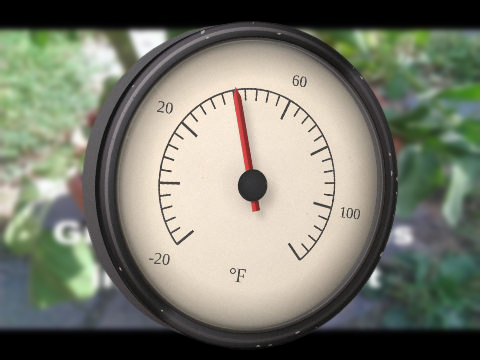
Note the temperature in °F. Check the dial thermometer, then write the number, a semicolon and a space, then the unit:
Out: 40; °F
